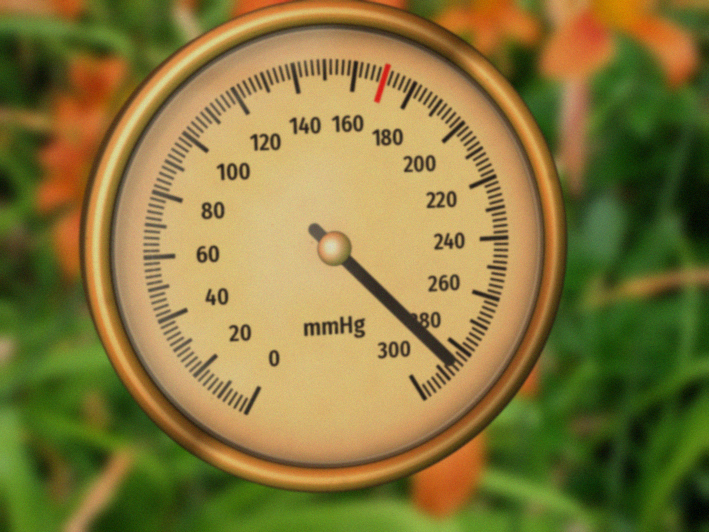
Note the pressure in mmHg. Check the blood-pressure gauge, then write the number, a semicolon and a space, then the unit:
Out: 286; mmHg
